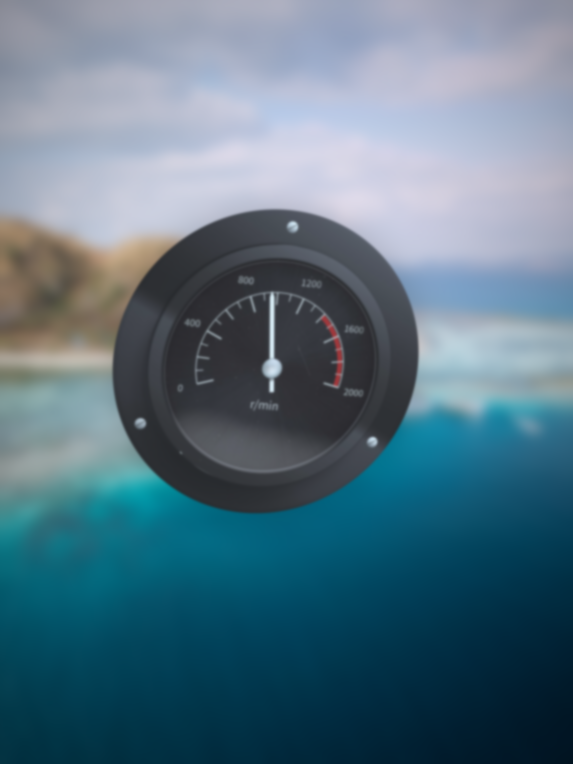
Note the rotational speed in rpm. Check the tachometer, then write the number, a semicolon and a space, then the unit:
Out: 950; rpm
